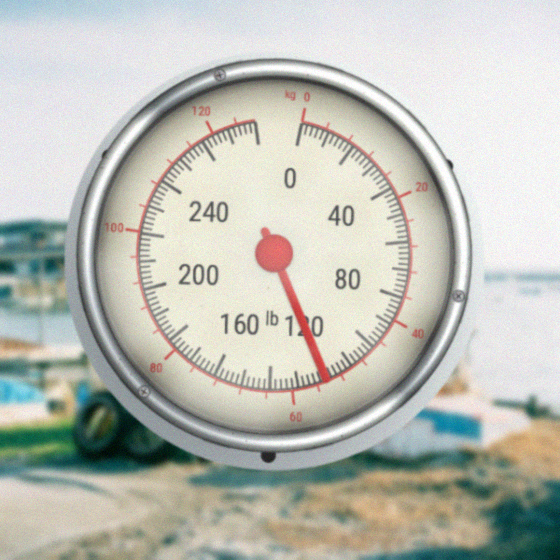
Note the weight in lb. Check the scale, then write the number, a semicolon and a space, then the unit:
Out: 120; lb
